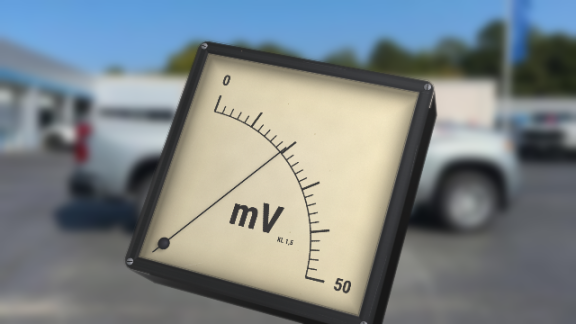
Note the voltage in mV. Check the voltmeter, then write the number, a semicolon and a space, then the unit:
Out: 20; mV
